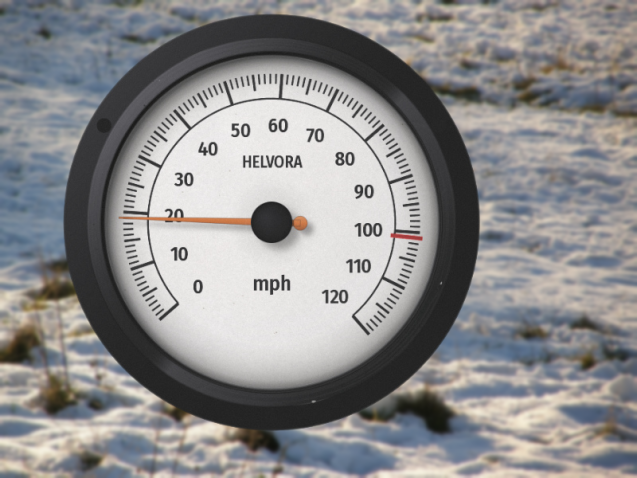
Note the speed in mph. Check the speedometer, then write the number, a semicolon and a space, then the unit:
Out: 19; mph
